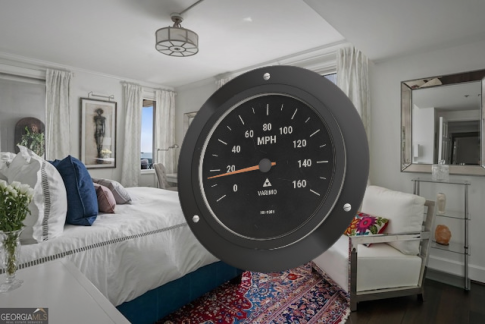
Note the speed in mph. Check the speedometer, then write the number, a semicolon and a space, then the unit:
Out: 15; mph
